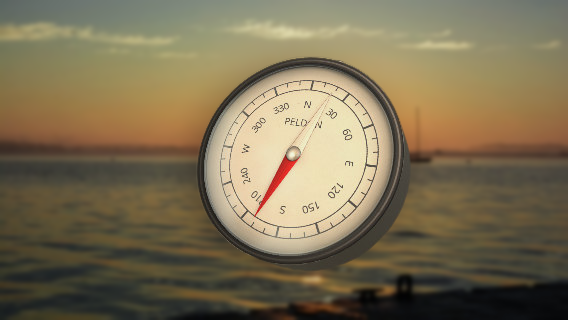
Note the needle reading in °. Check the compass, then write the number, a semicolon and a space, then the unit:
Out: 200; °
